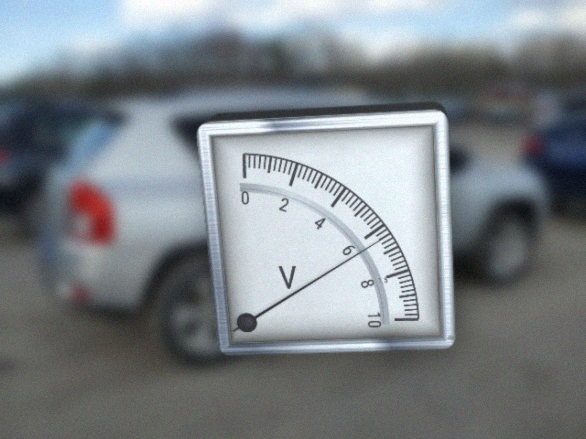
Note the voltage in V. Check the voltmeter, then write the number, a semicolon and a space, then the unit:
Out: 6.4; V
